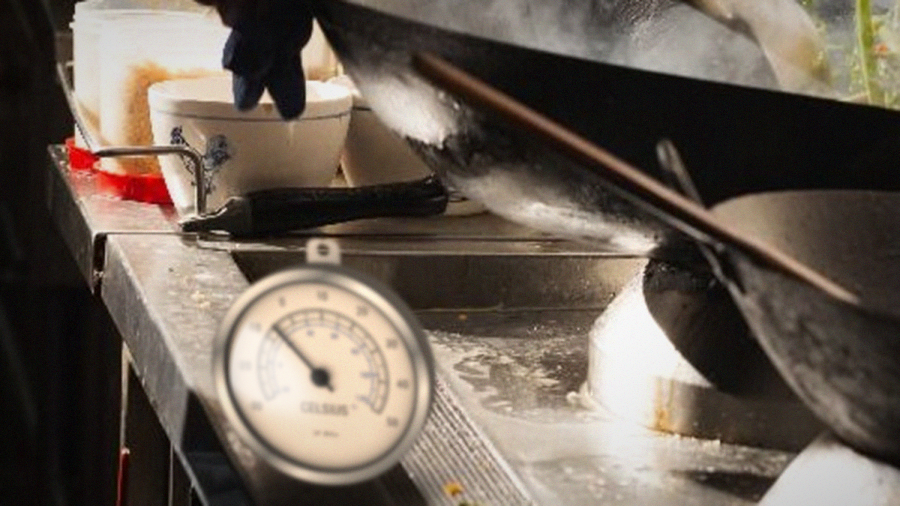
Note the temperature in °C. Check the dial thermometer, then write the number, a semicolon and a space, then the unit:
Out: -5; °C
